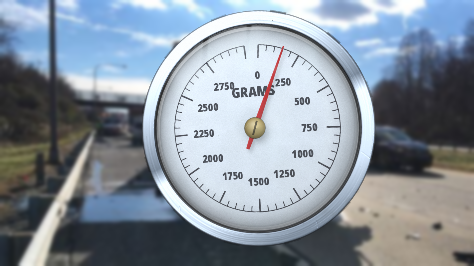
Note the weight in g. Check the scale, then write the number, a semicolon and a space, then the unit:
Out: 150; g
